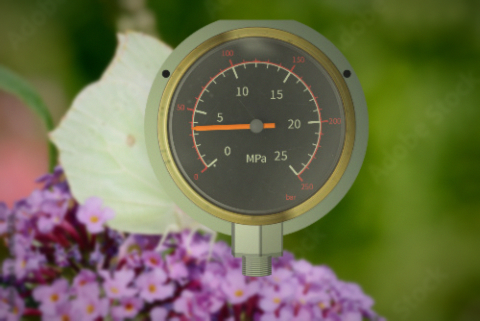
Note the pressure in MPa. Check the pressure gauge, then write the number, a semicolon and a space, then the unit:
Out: 3.5; MPa
